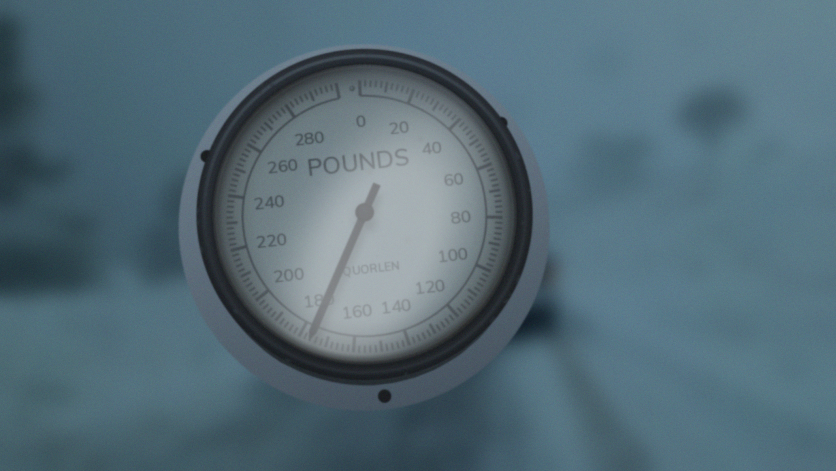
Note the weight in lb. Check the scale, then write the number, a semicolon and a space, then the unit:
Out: 176; lb
